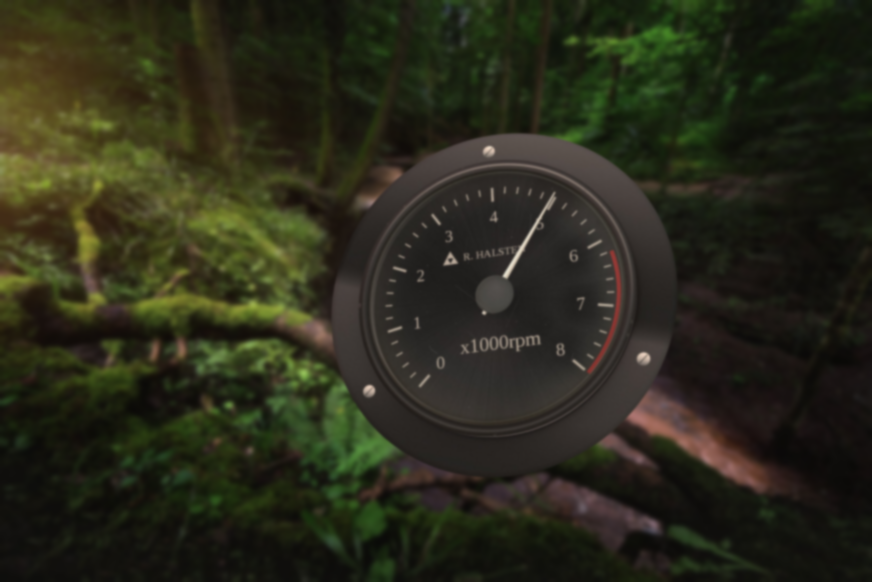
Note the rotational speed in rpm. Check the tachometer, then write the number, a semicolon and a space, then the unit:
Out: 5000; rpm
